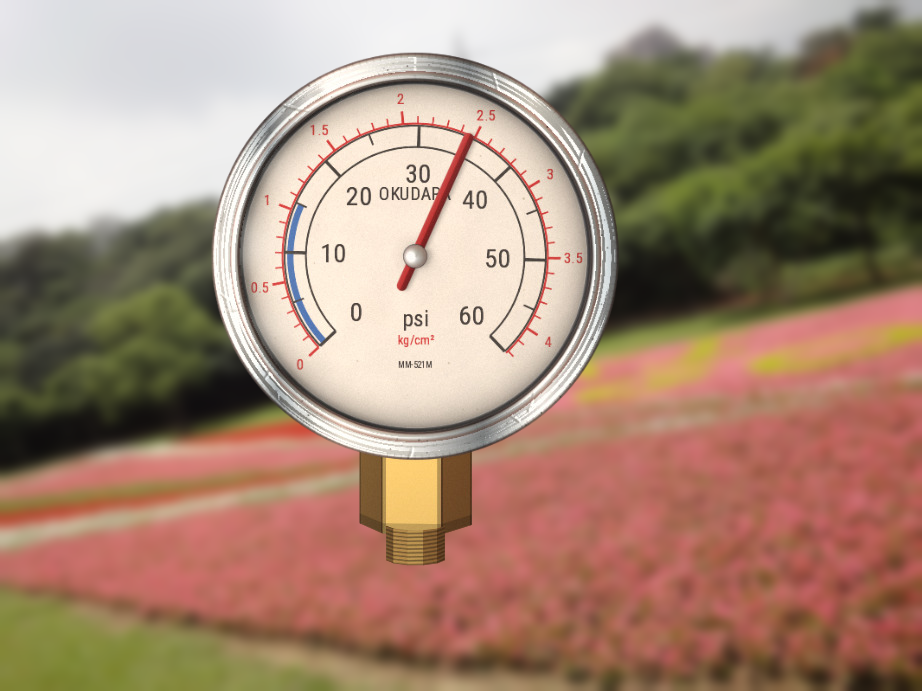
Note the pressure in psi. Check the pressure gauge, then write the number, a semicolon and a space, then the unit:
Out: 35; psi
